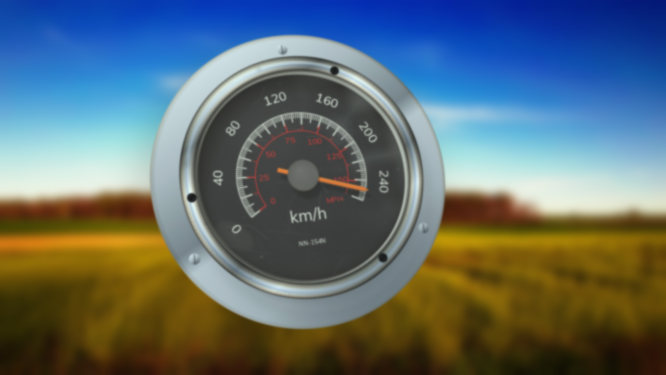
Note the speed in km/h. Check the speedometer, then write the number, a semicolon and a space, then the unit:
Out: 250; km/h
